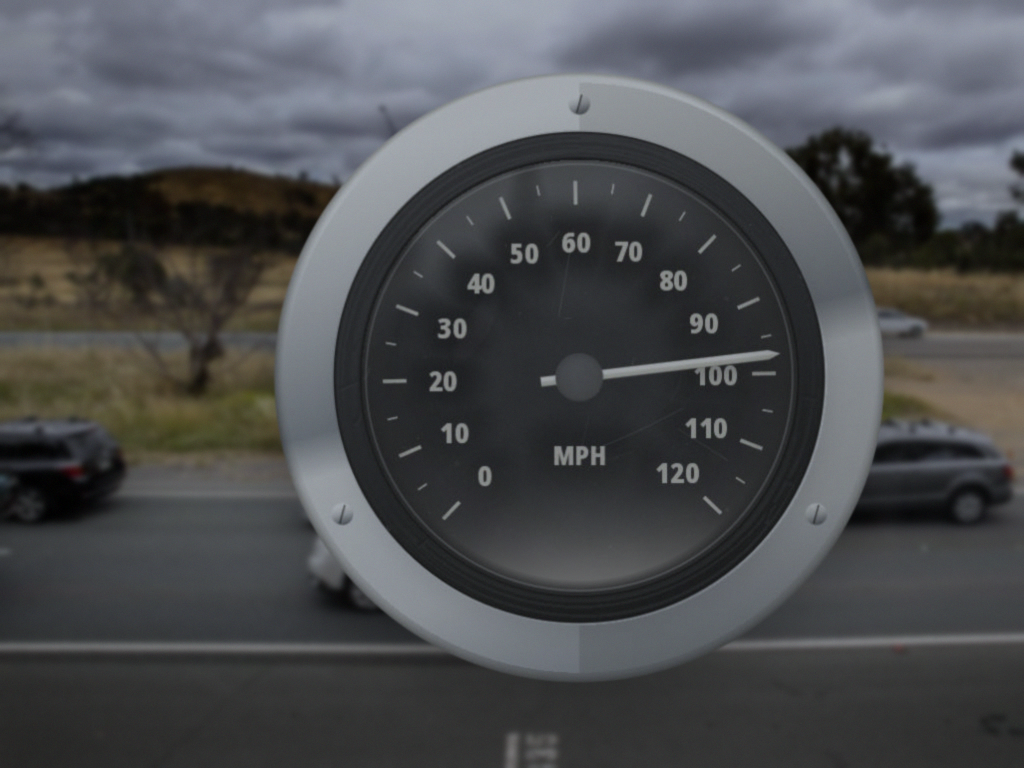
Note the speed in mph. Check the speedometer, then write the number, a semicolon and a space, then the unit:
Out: 97.5; mph
